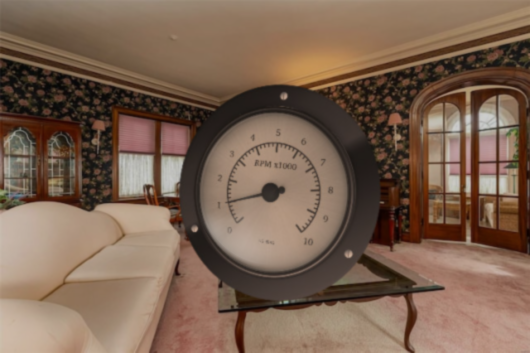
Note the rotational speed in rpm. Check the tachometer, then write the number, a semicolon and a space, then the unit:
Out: 1000; rpm
